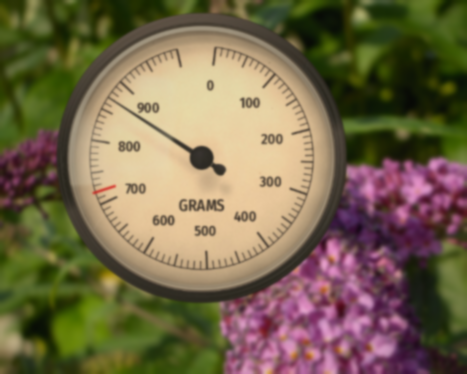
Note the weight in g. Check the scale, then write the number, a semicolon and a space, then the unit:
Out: 870; g
